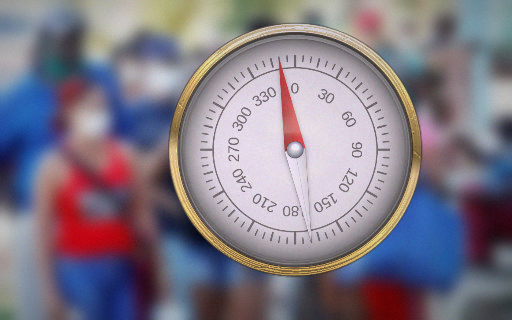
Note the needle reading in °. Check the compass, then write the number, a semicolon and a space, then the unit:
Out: 350; °
